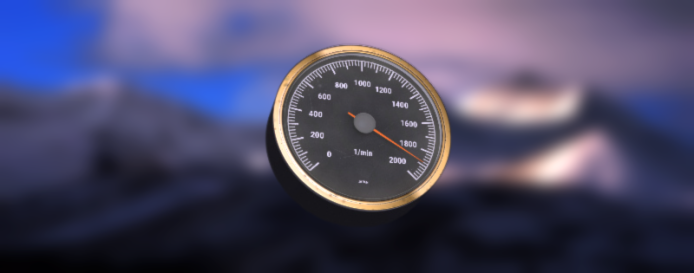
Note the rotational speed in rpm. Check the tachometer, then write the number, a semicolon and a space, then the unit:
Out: 1900; rpm
